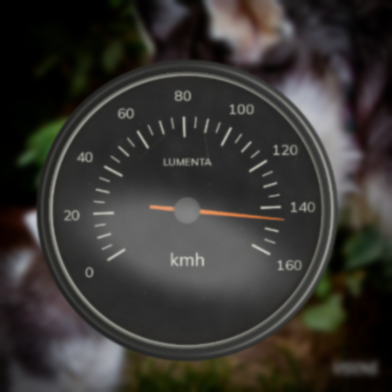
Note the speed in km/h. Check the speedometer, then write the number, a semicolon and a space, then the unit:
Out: 145; km/h
